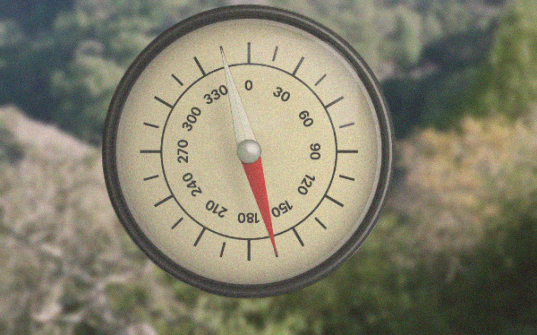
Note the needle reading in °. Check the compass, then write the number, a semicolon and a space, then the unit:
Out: 165; °
